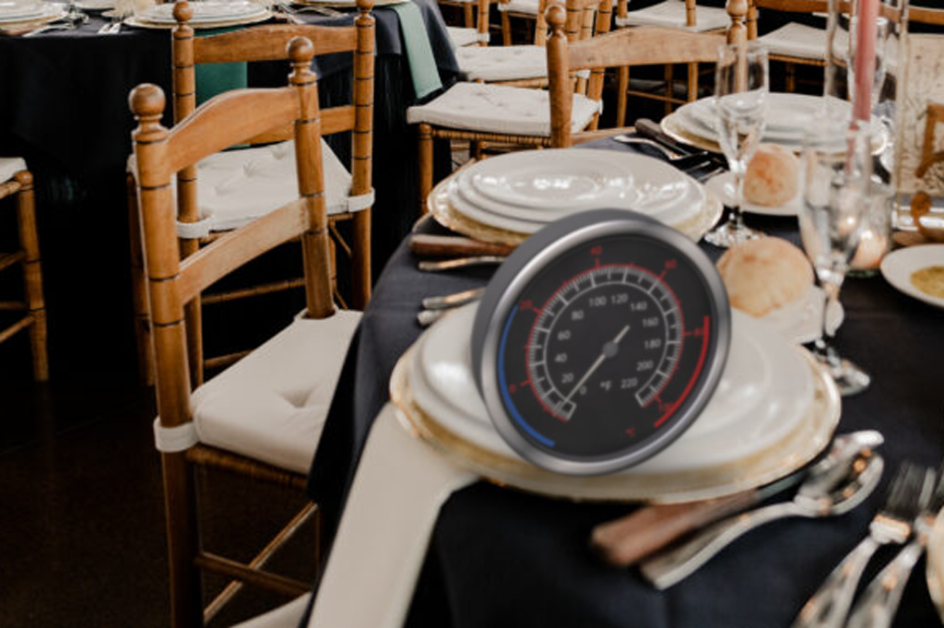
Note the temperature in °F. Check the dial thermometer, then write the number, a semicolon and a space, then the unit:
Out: 10; °F
